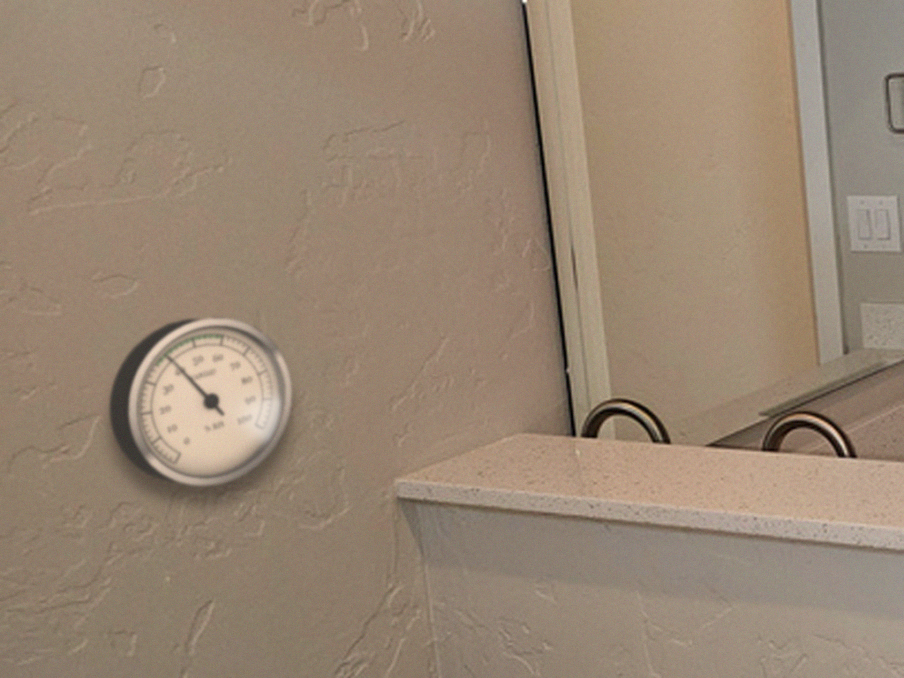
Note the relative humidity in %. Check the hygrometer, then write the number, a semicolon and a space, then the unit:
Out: 40; %
